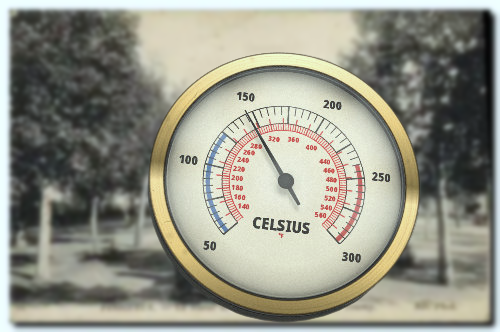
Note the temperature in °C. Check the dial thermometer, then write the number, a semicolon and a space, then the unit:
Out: 145; °C
